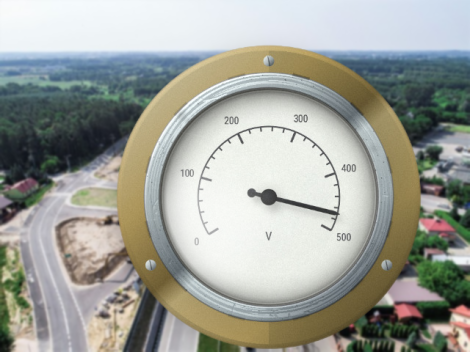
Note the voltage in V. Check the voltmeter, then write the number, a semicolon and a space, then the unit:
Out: 470; V
